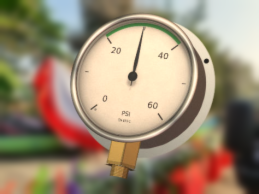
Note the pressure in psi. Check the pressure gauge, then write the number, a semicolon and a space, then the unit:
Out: 30; psi
